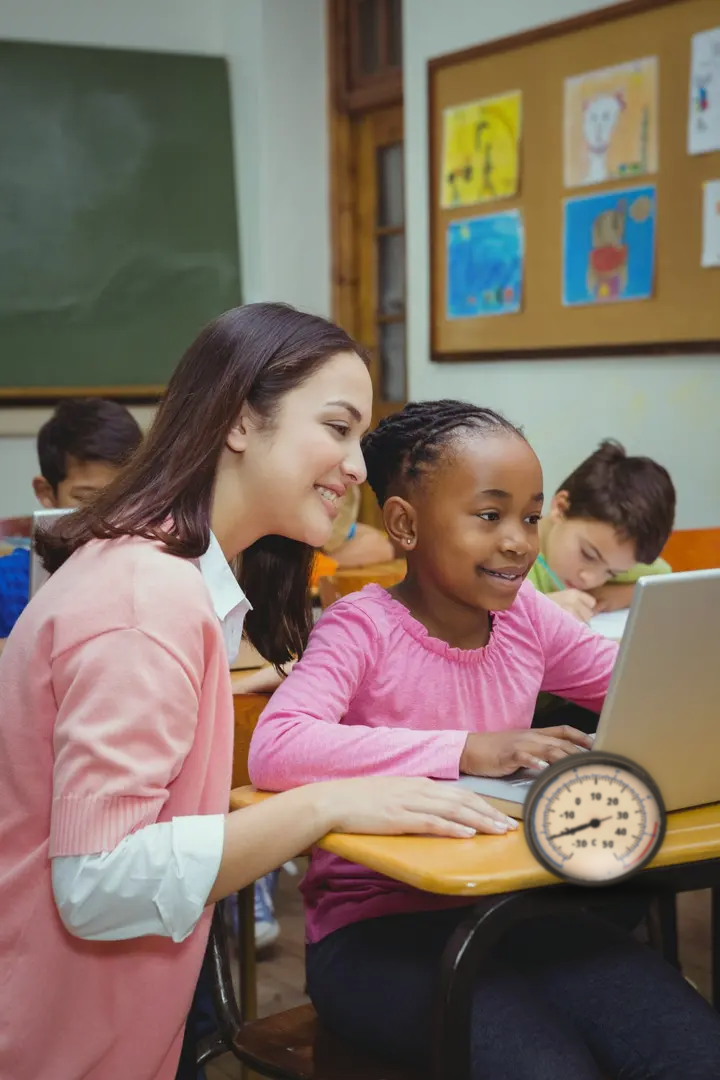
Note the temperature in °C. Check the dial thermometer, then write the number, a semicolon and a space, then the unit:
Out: -20; °C
